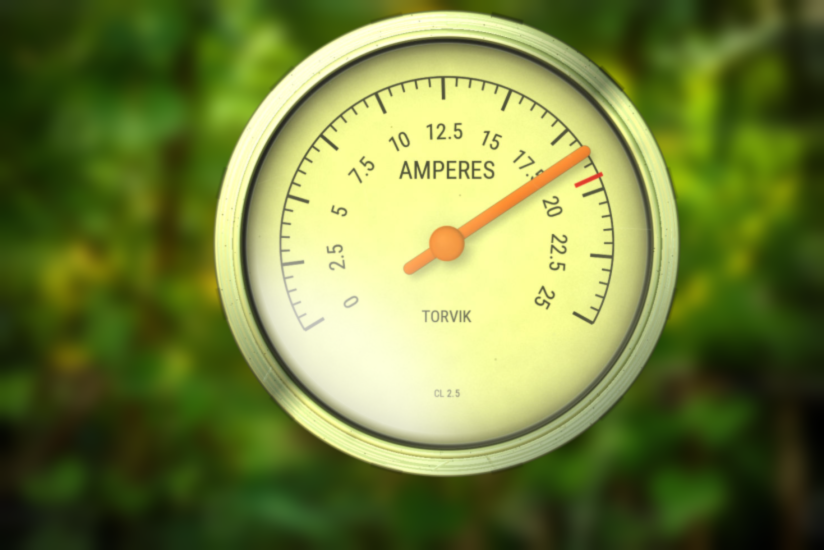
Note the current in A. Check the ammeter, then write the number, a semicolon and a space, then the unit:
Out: 18.5; A
